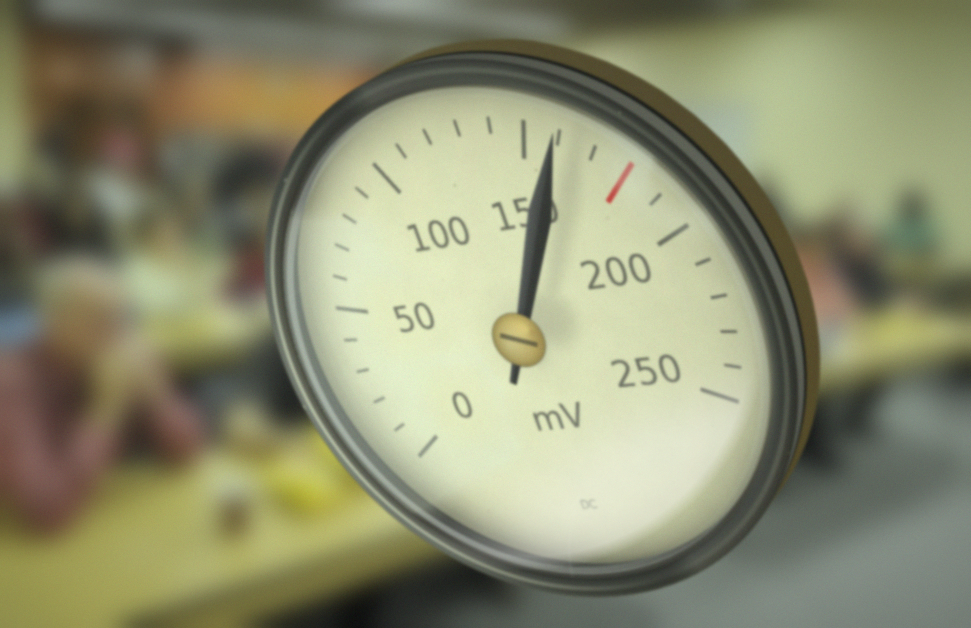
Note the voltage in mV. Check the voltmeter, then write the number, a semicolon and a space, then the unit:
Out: 160; mV
